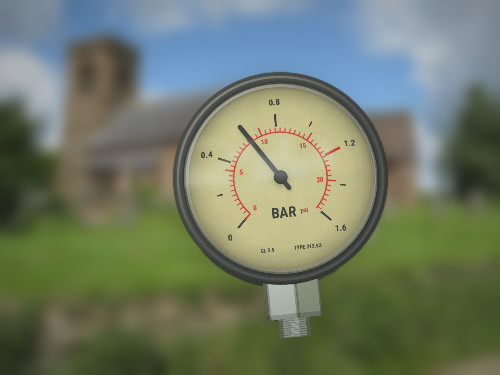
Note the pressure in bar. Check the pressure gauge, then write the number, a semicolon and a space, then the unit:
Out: 0.6; bar
